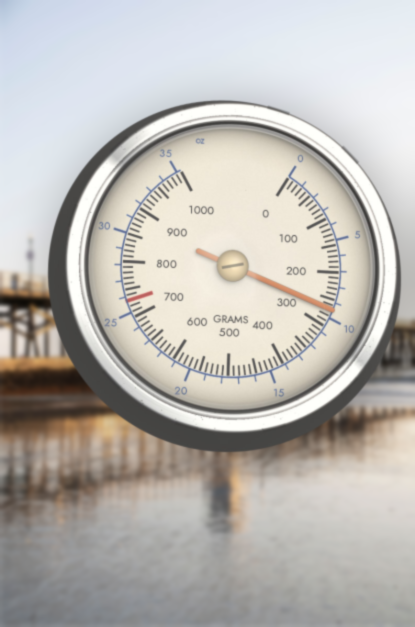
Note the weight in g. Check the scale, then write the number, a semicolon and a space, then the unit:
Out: 270; g
